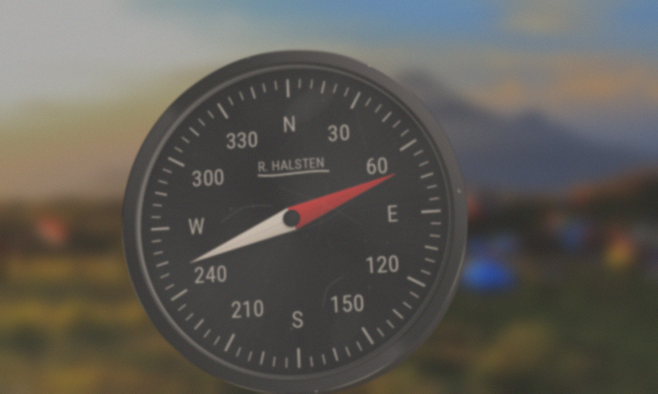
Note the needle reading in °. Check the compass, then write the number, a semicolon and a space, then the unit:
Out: 70; °
